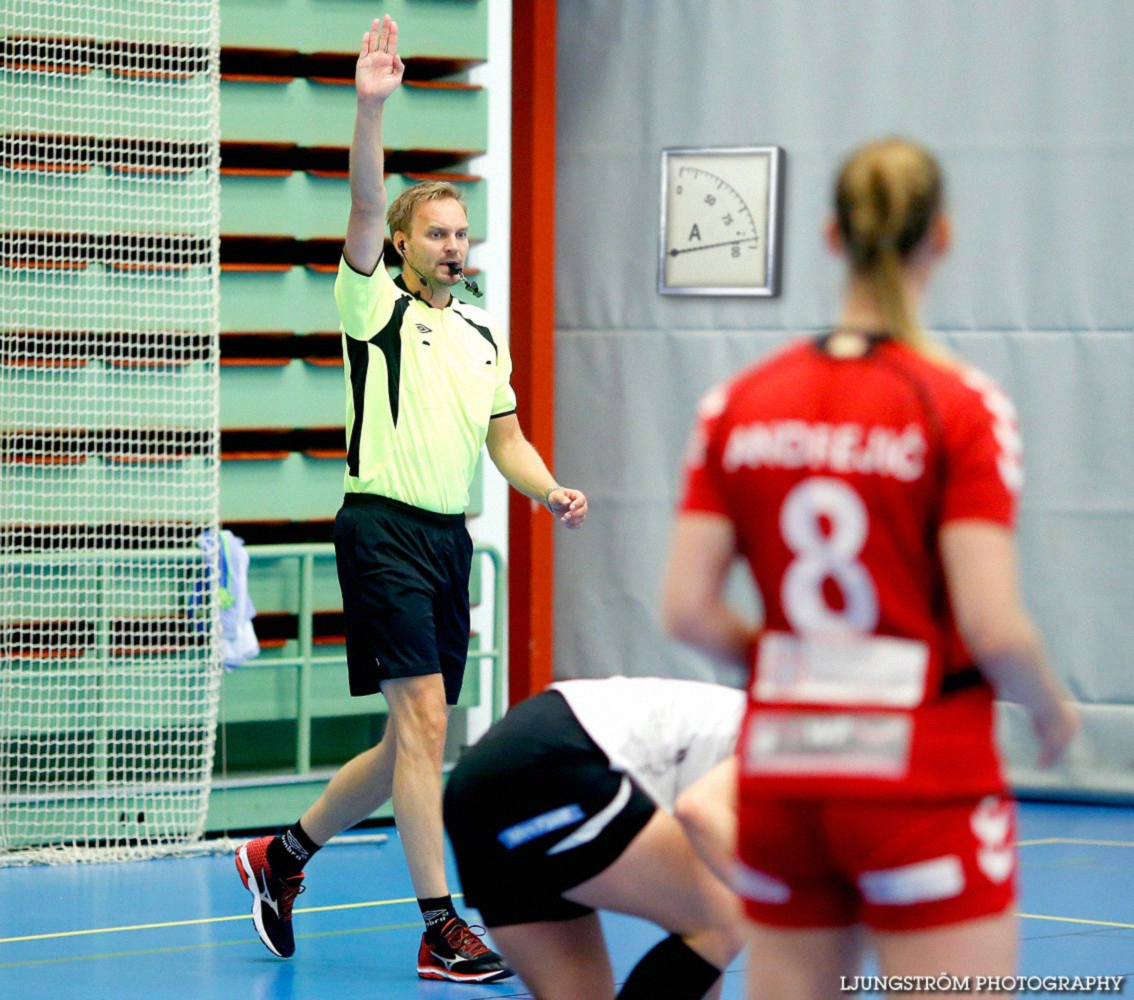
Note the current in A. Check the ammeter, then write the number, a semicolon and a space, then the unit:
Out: 95; A
